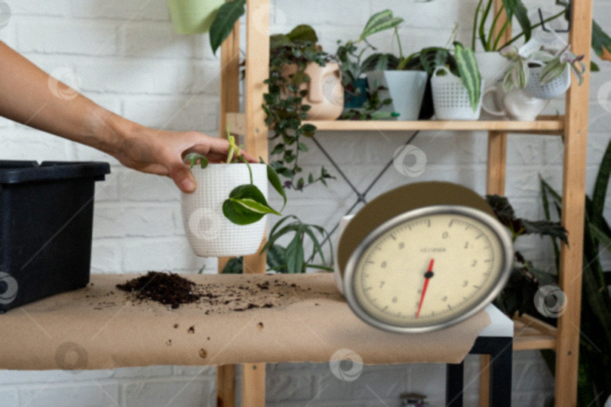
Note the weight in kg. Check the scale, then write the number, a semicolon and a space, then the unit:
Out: 5; kg
